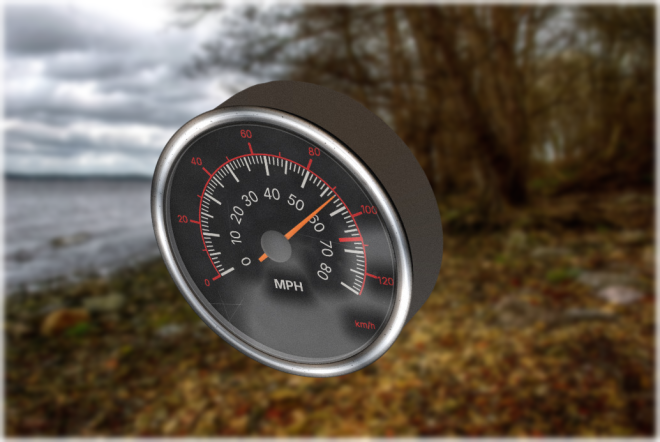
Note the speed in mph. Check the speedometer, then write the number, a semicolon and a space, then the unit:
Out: 57; mph
